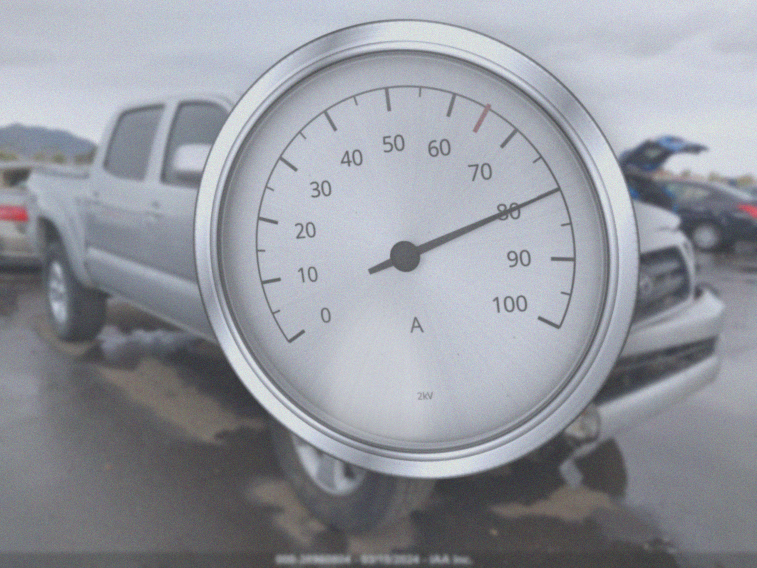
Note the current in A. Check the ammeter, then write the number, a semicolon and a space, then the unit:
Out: 80; A
